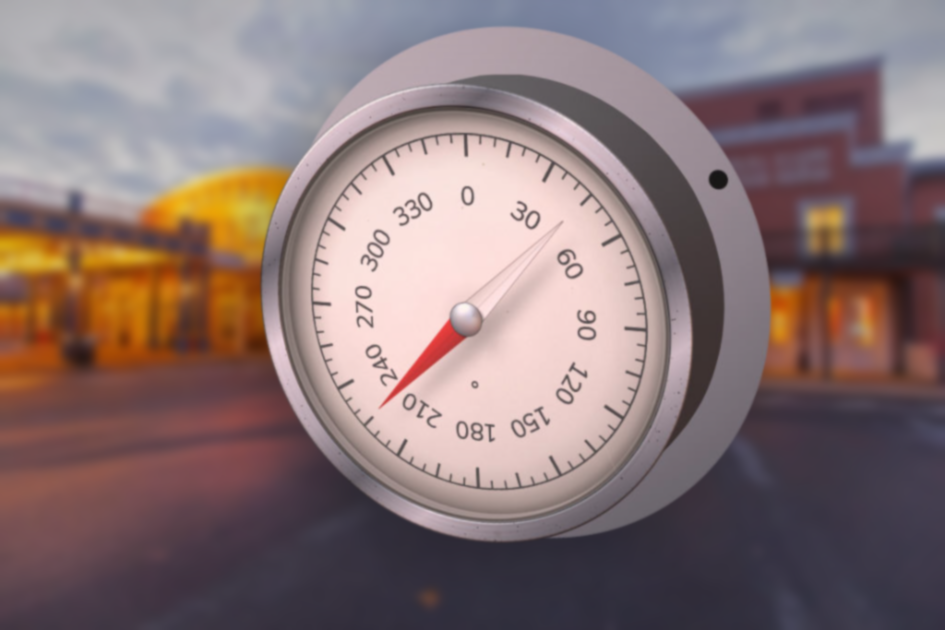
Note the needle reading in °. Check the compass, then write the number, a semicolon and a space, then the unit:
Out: 225; °
